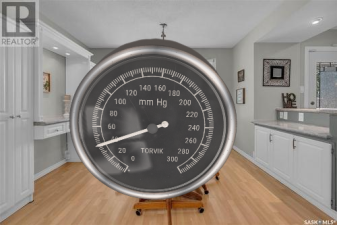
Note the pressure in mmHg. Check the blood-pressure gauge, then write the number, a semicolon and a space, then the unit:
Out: 40; mmHg
